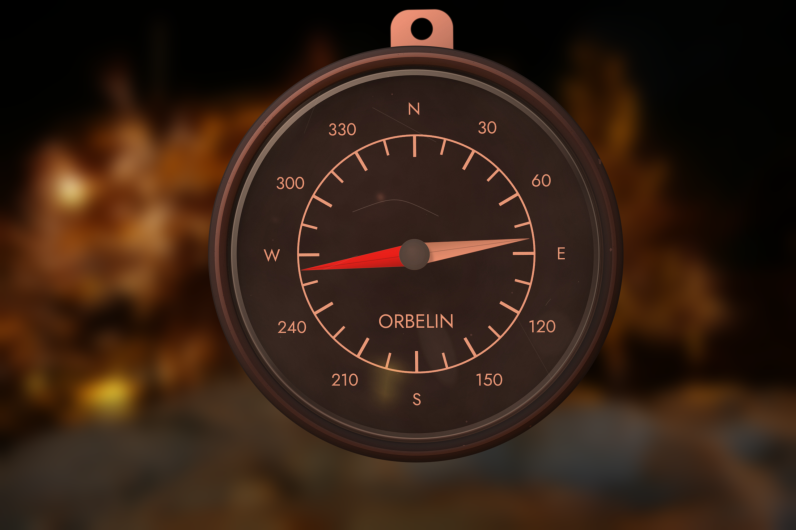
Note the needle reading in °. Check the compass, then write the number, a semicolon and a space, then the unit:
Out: 262.5; °
